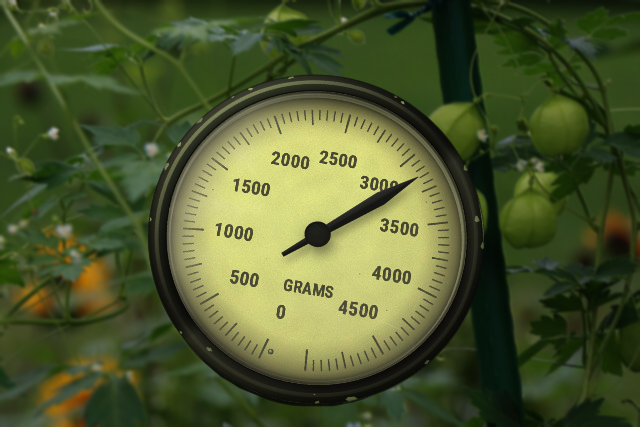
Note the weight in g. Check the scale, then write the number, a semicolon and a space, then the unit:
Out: 3150; g
